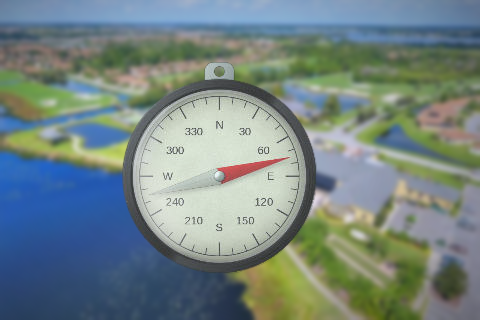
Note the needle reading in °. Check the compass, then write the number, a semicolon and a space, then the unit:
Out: 75; °
